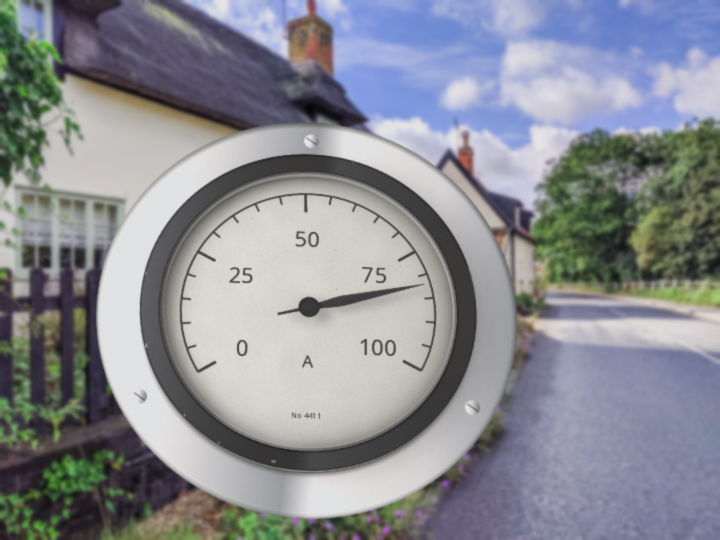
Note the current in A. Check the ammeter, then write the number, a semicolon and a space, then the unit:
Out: 82.5; A
